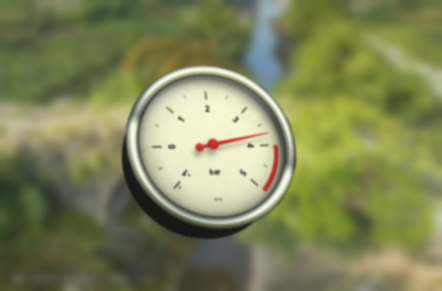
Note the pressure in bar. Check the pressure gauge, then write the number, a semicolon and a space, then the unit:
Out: 3.75; bar
